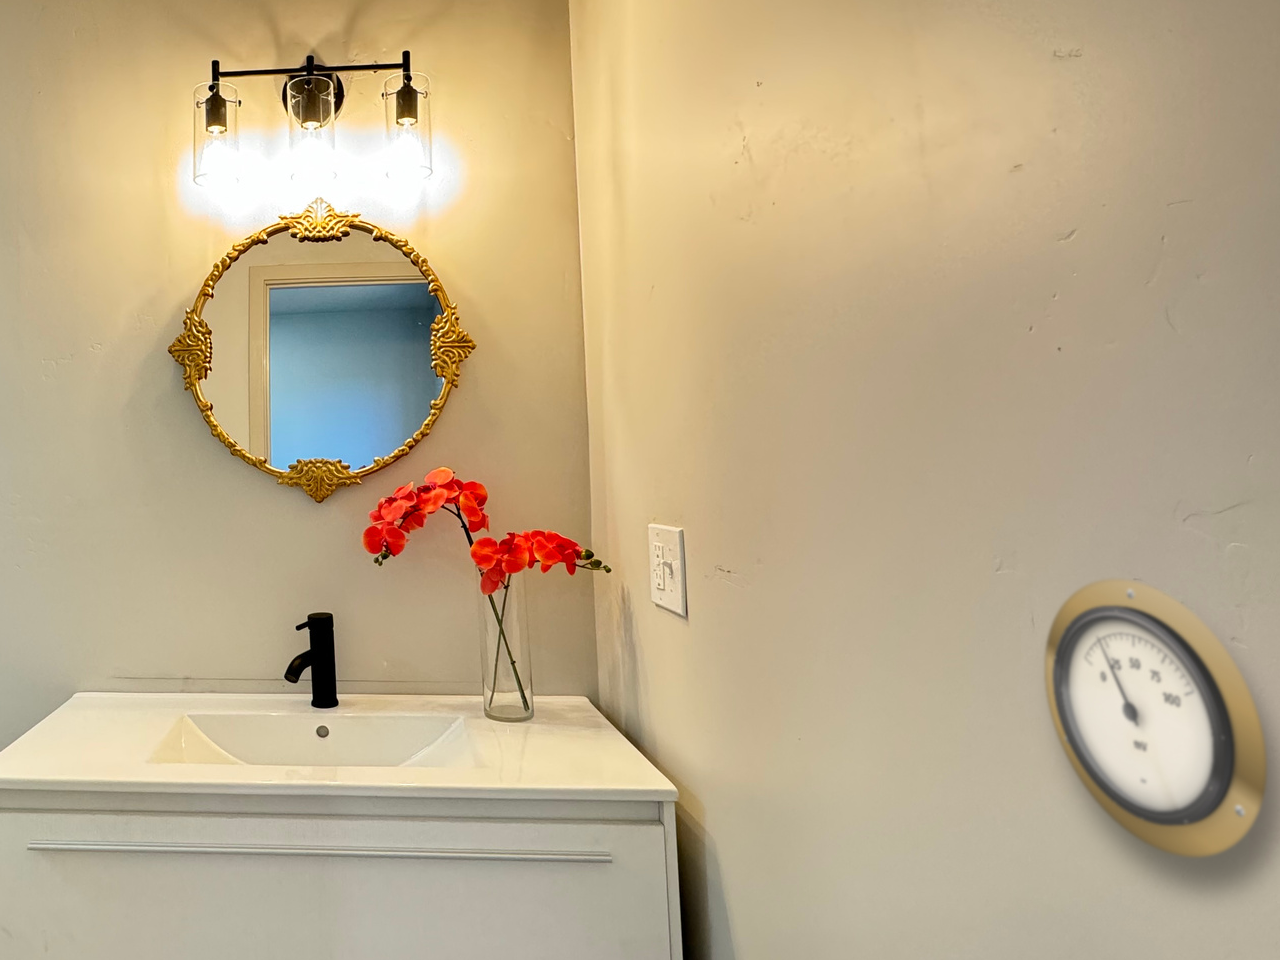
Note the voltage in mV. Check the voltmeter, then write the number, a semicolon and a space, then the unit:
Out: 25; mV
